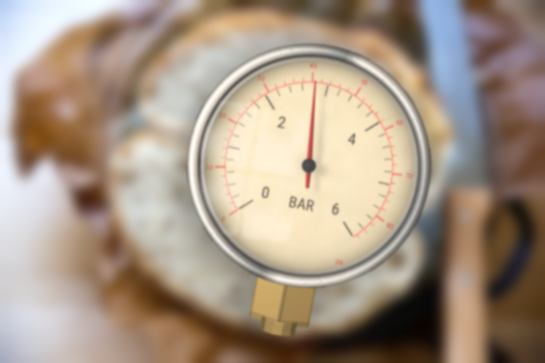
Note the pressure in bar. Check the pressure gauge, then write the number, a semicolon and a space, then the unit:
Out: 2.8; bar
